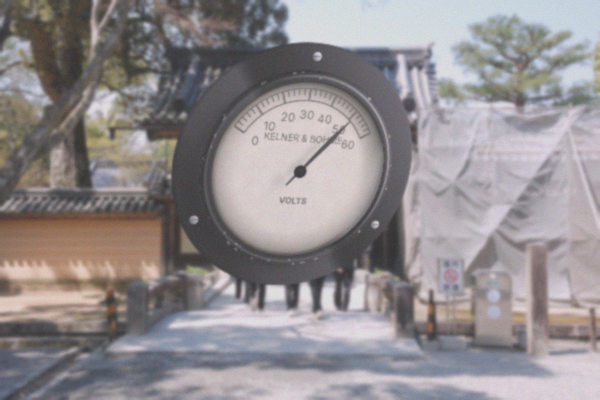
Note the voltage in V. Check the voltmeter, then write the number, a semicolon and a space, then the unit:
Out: 50; V
